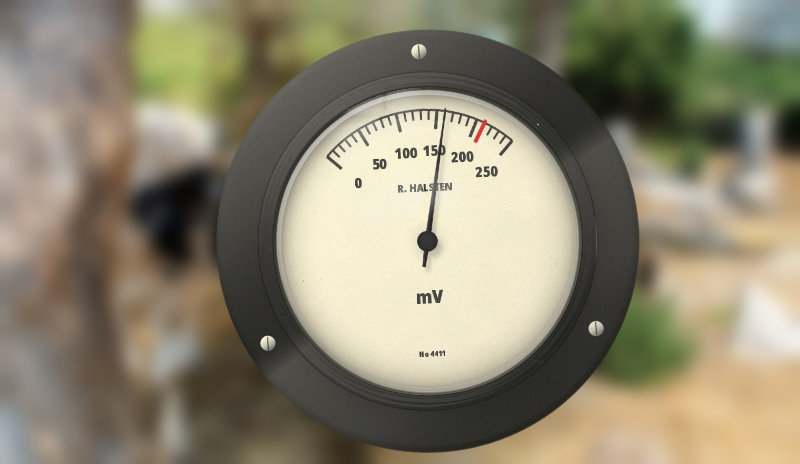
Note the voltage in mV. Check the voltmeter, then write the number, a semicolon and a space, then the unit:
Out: 160; mV
